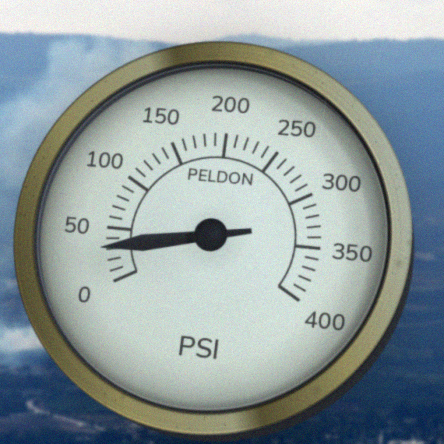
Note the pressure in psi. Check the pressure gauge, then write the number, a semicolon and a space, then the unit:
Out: 30; psi
